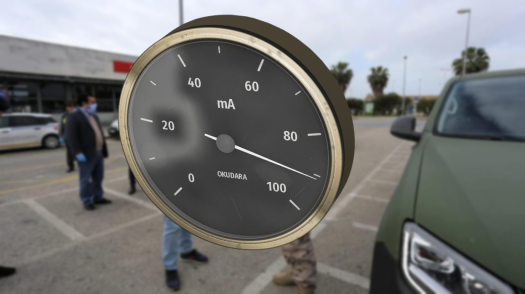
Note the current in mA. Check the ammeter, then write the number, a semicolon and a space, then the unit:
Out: 90; mA
